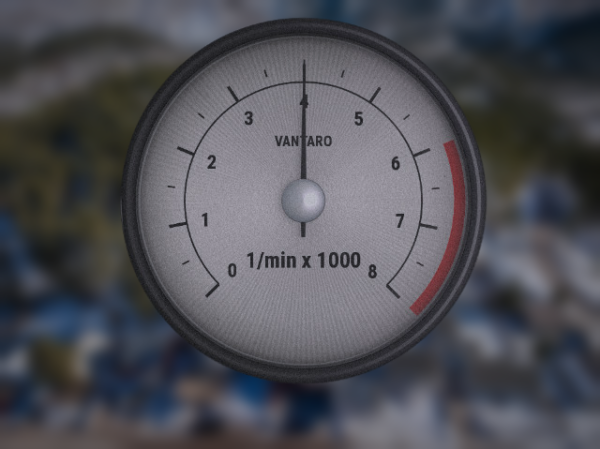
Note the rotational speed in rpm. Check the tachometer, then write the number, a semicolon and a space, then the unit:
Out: 4000; rpm
